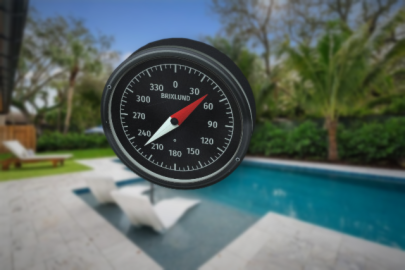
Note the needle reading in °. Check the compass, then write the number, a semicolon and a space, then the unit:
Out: 45; °
